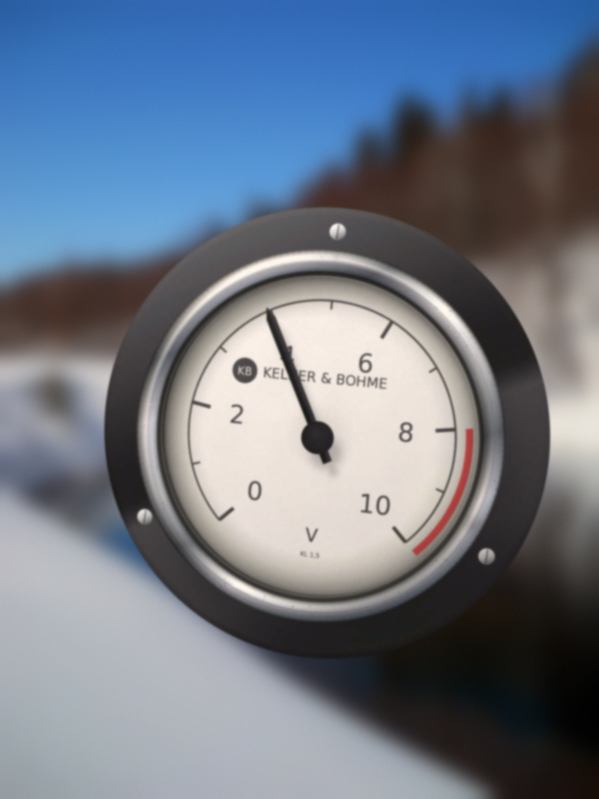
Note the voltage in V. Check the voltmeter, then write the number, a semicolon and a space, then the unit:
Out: 4; V
